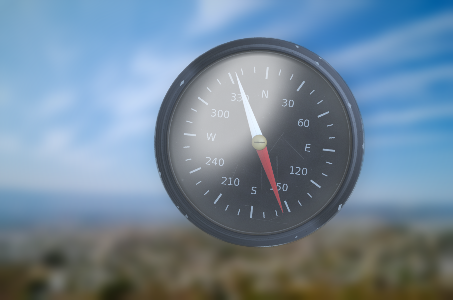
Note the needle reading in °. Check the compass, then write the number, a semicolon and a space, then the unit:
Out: 155; °
